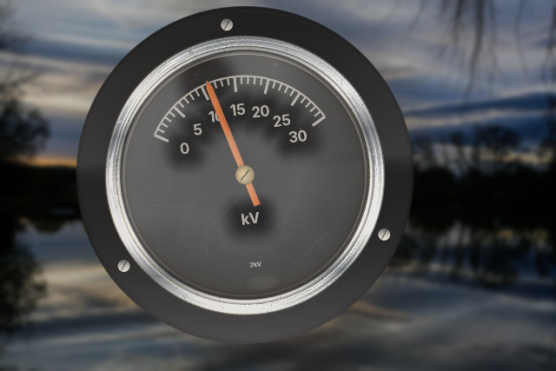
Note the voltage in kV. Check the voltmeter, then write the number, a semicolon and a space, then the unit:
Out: 11; kV
